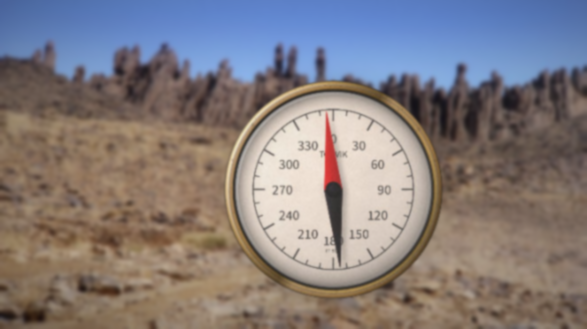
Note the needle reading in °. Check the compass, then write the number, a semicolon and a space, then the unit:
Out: 355; °
